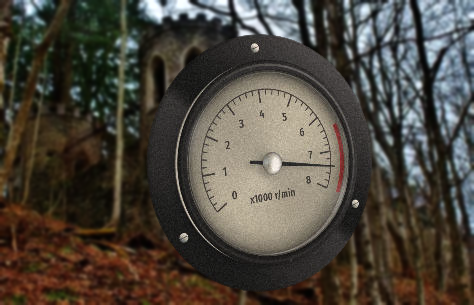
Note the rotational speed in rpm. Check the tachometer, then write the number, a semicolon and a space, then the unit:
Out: 7400; rpm
